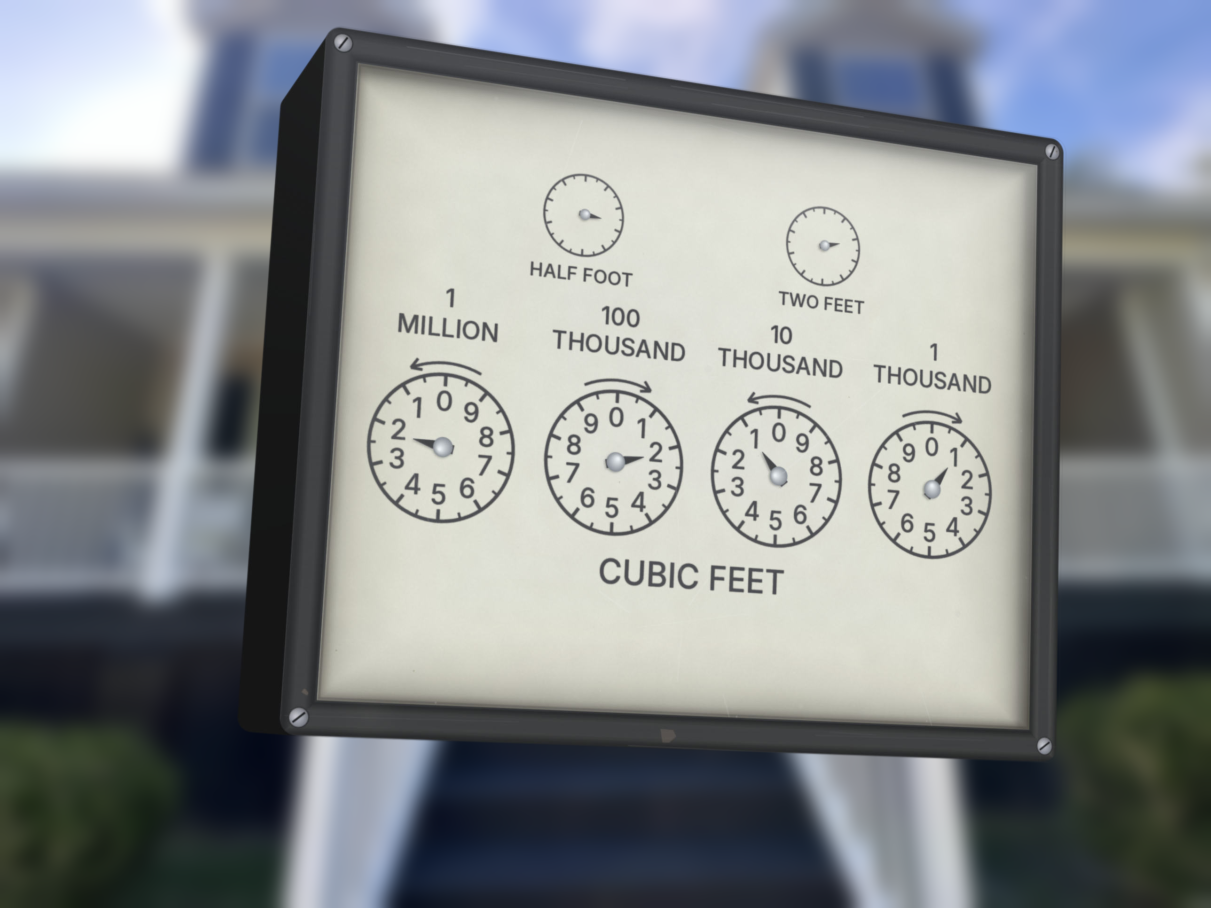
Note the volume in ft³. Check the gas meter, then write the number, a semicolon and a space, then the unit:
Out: 221100; ft³
